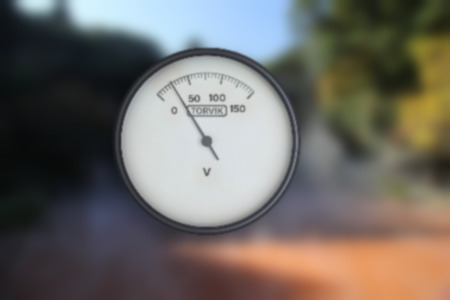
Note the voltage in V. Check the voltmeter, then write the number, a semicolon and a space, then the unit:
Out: 25; V
